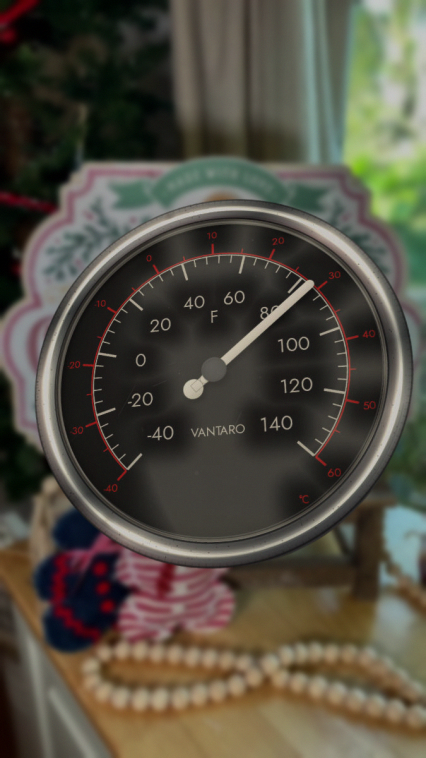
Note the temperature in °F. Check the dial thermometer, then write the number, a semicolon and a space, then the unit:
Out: 84; °F
